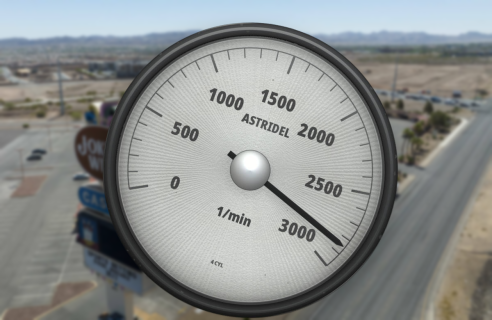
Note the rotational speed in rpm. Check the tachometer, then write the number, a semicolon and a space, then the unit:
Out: 2850; rpm
